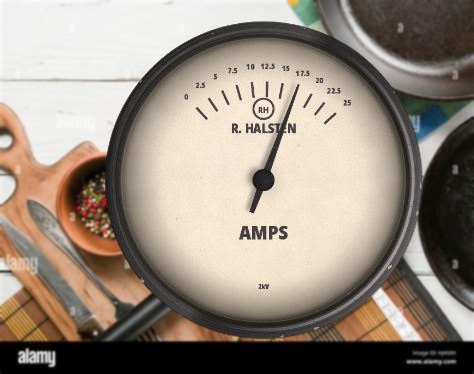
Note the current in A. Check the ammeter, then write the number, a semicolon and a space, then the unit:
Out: 17.5; A
